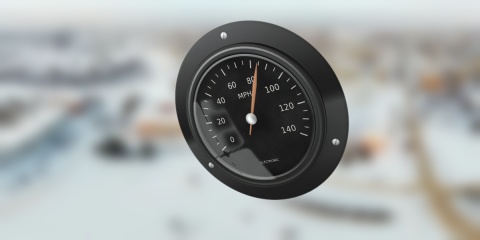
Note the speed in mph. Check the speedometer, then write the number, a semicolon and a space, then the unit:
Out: 85; mph
